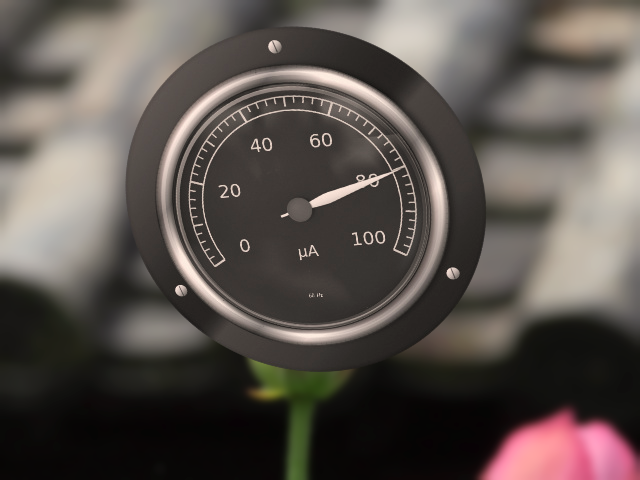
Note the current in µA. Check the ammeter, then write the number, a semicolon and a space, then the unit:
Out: 80; µA
